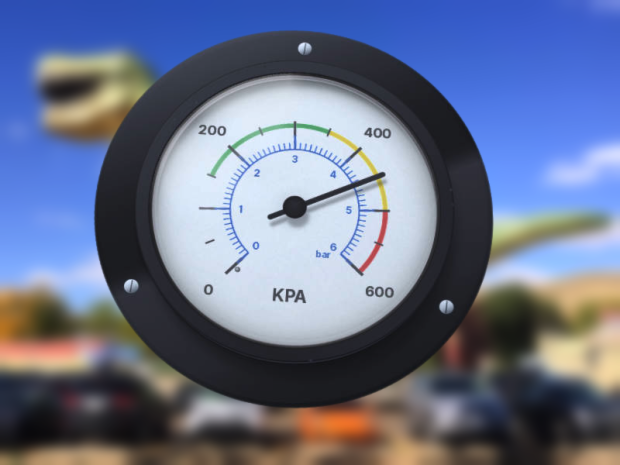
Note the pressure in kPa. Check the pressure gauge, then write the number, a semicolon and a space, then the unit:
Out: 450; kPa
